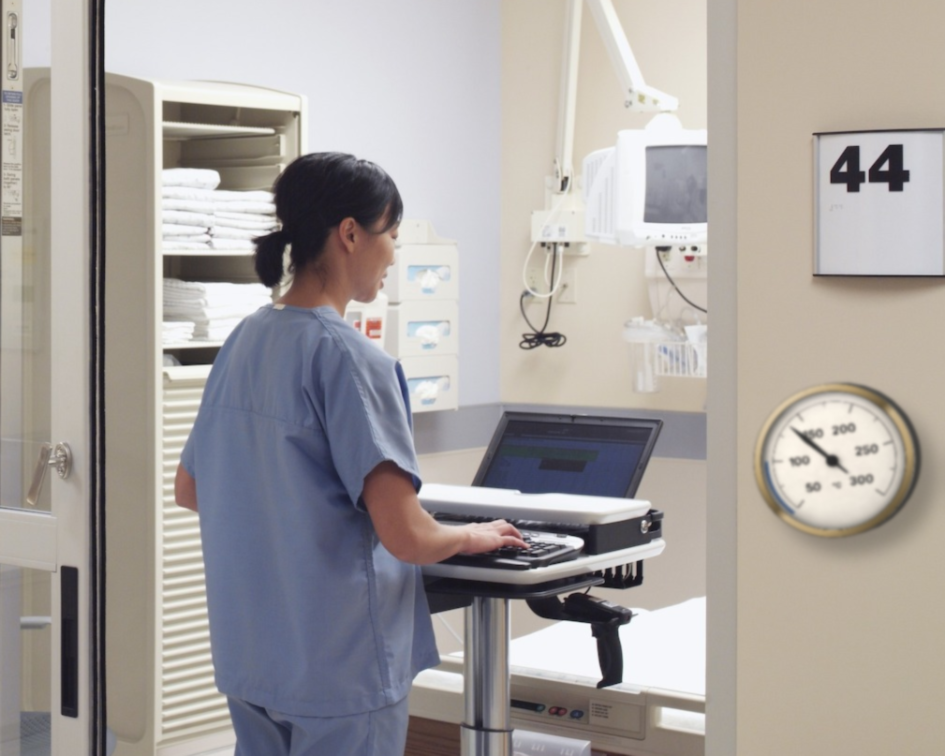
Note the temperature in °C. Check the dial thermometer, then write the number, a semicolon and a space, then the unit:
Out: 137.5; °C
